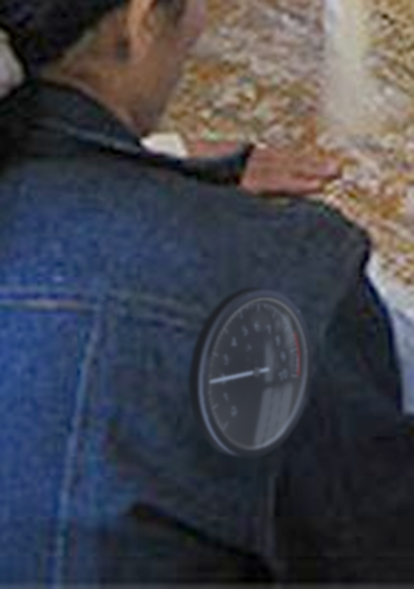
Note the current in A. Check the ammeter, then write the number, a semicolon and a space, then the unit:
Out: 2; A
